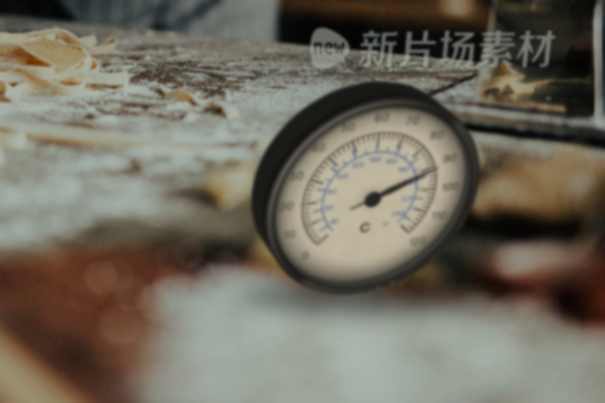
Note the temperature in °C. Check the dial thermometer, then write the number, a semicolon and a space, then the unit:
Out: 90; °C
